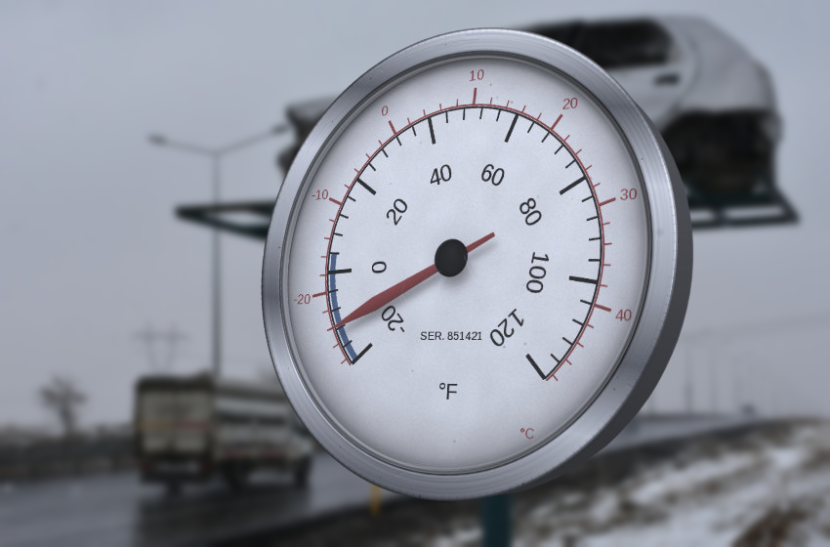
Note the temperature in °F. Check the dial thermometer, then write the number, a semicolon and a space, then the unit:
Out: -12; °F
